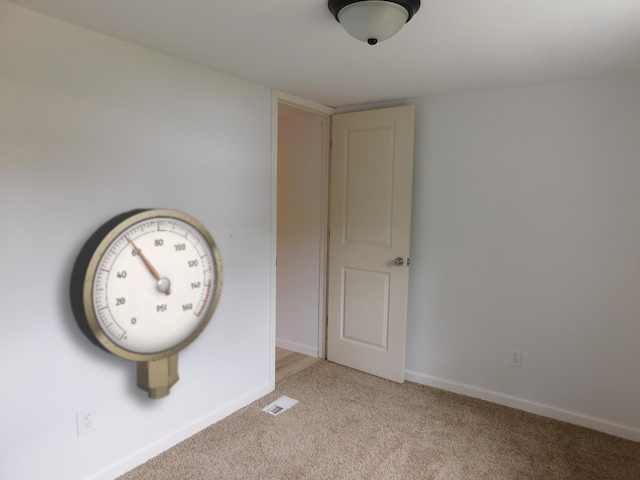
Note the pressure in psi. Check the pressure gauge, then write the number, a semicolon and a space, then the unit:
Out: 60; psi
